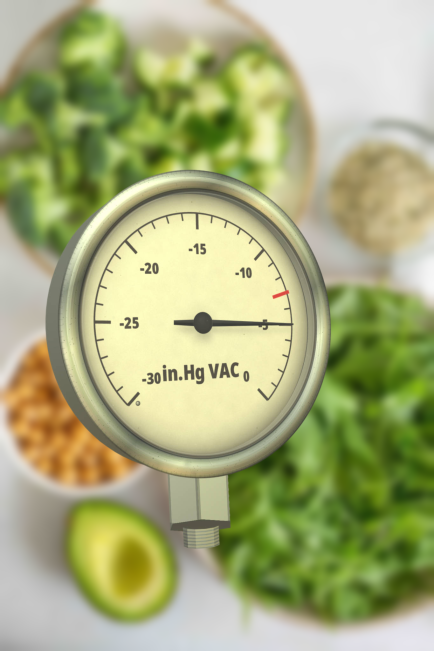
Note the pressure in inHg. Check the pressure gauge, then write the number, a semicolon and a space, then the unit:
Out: -5; inHg
